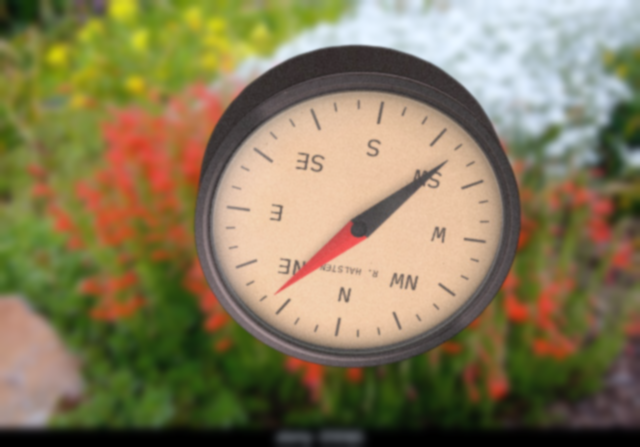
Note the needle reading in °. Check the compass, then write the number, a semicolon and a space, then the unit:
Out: 40; °
